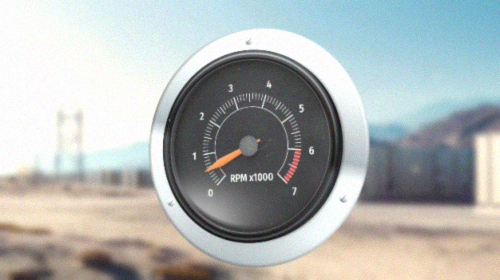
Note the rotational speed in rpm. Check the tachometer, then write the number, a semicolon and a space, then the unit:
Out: 500; rpm
